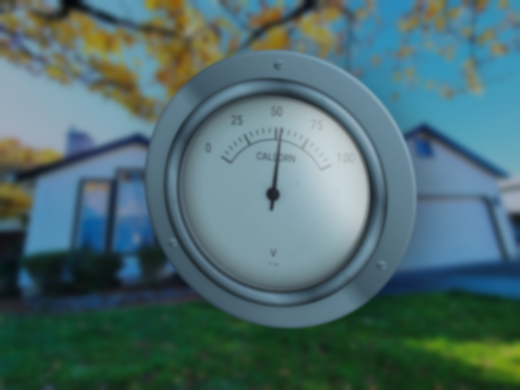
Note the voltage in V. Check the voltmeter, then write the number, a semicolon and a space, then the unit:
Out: 55; V
